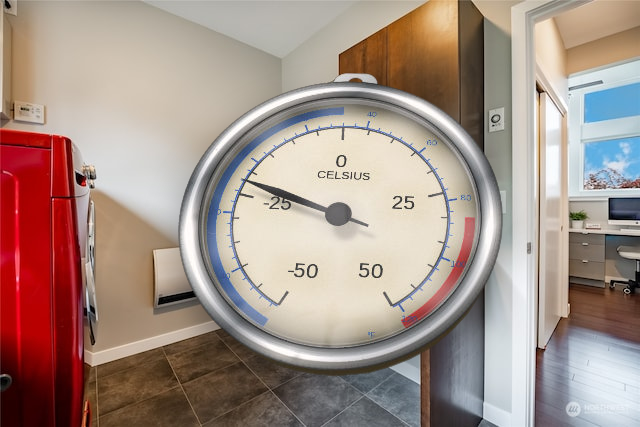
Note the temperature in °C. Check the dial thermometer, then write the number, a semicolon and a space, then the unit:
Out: -22.5; °C
